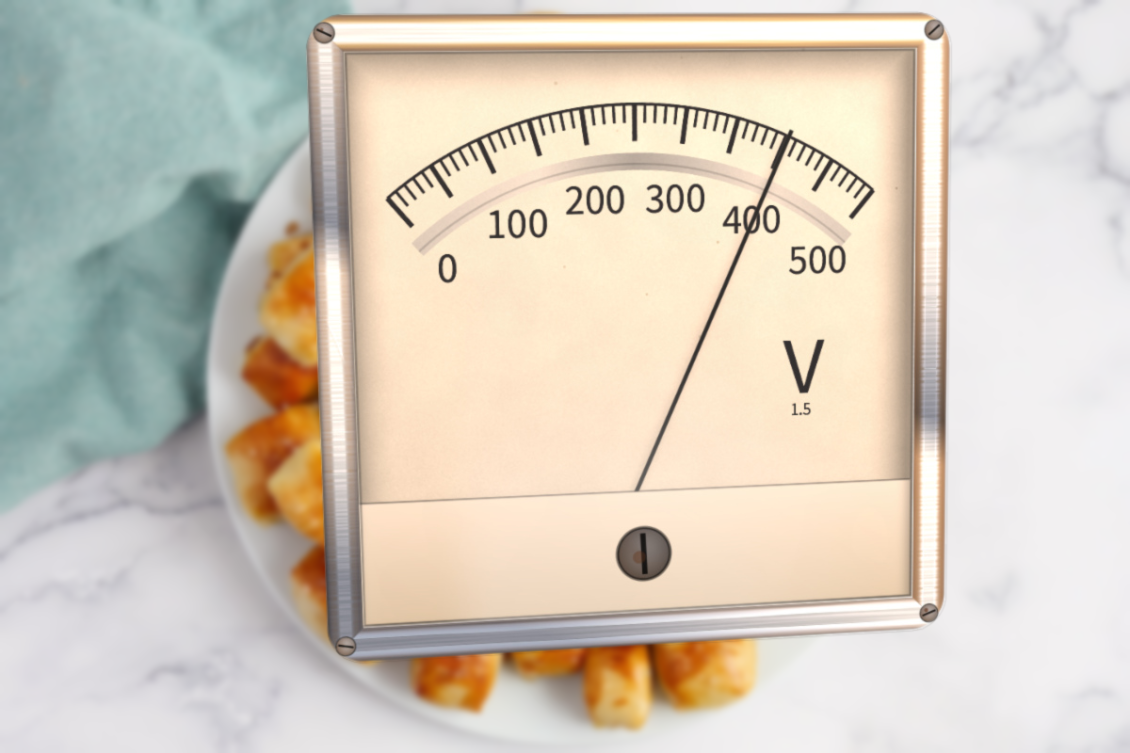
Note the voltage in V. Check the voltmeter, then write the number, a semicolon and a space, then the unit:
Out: 400; V
